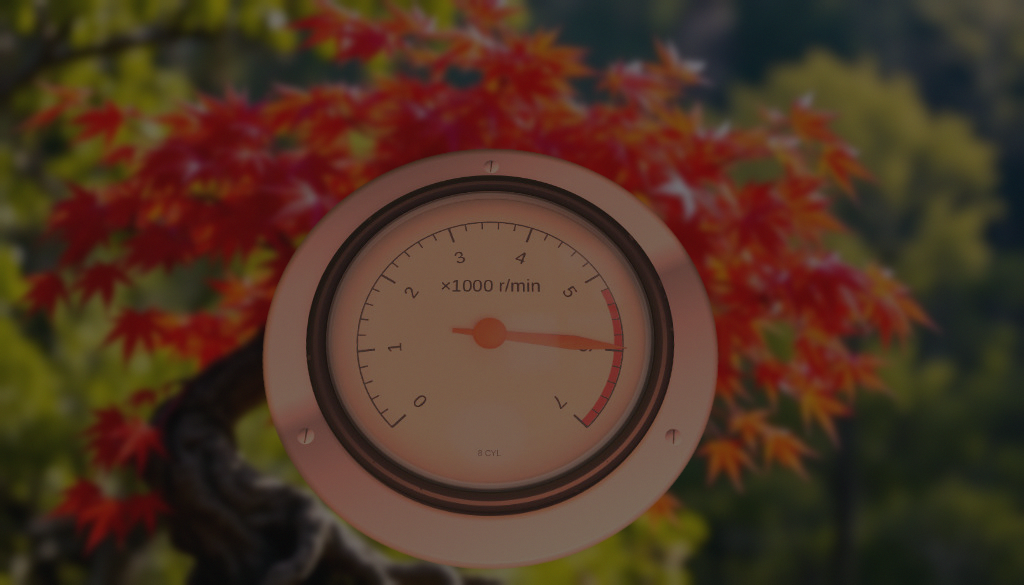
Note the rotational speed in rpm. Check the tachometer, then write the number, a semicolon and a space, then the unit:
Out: 6000; rpm
